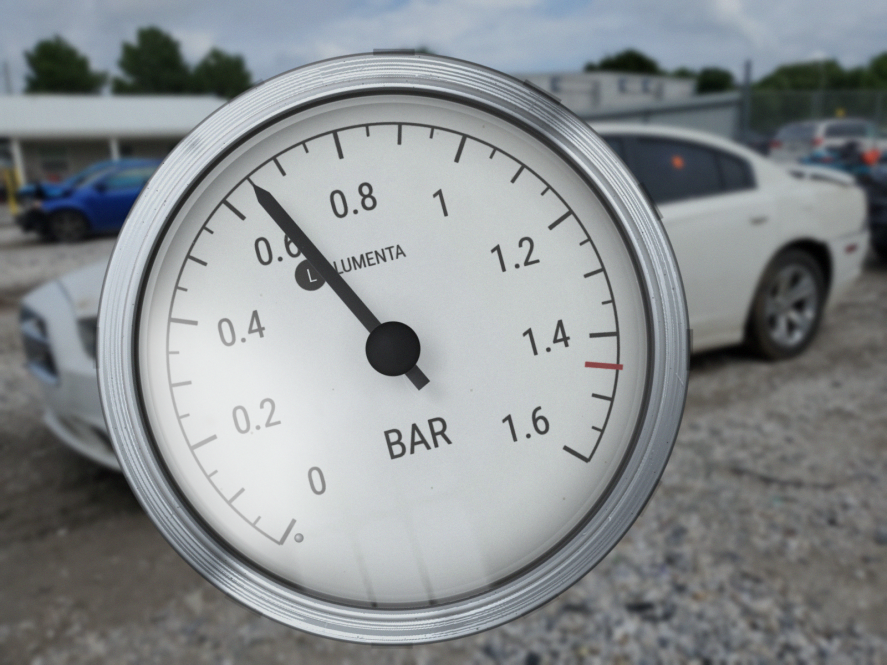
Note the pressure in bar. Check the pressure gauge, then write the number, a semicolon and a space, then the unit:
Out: 0.65; bar
